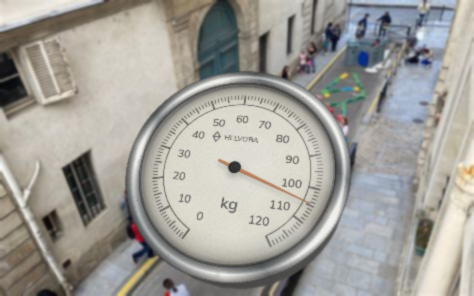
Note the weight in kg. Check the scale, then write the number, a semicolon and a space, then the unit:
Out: 105; kg
